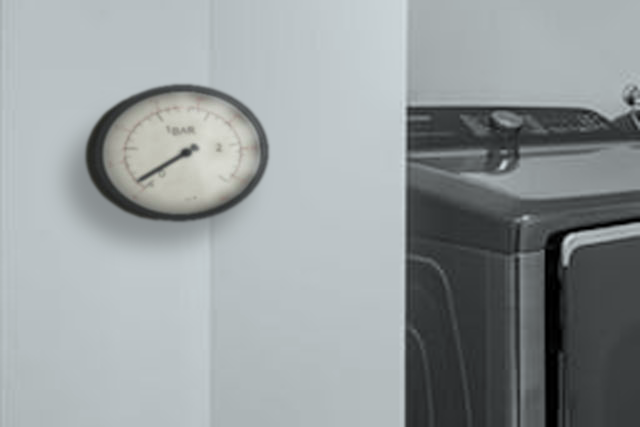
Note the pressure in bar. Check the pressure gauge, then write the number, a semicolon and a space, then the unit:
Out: 0.1; bar
